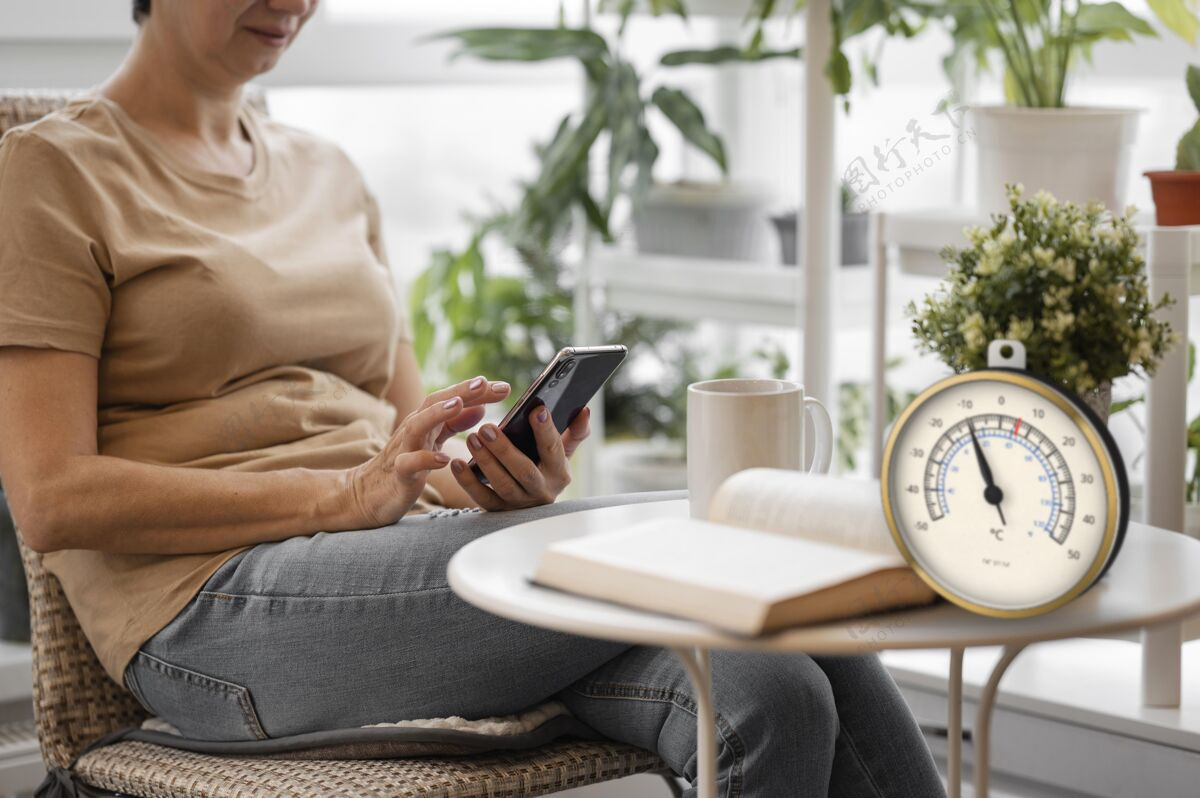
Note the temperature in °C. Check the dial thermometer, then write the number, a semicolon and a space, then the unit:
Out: -10; °C
